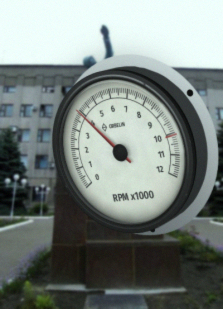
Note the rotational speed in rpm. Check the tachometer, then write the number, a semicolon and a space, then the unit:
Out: 4000; rpm
